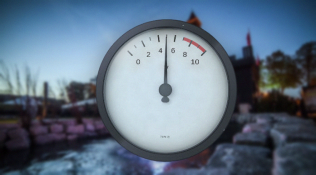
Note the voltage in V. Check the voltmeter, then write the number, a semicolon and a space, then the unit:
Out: 5; V
